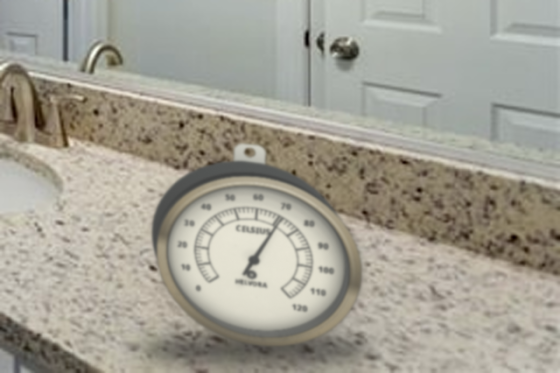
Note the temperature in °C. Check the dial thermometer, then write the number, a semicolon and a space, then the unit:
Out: 70; °C
